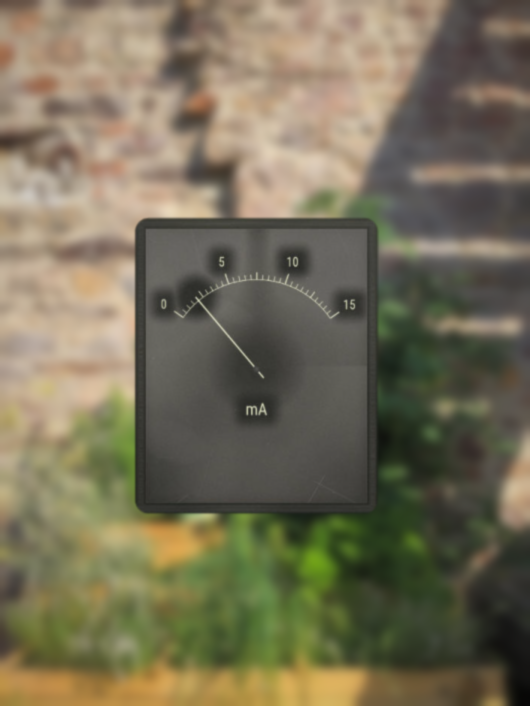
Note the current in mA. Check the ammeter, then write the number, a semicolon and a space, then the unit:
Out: 2; mA
